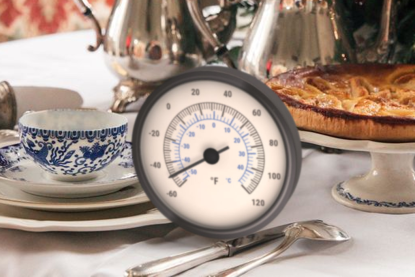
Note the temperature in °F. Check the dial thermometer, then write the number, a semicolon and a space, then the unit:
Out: -50; °F
